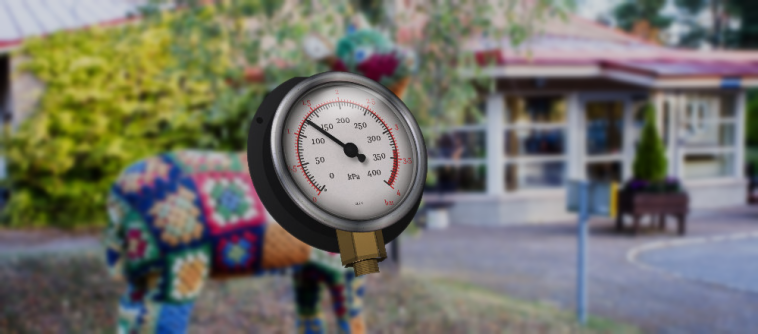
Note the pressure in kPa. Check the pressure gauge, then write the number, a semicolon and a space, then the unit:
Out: 125; kPa
